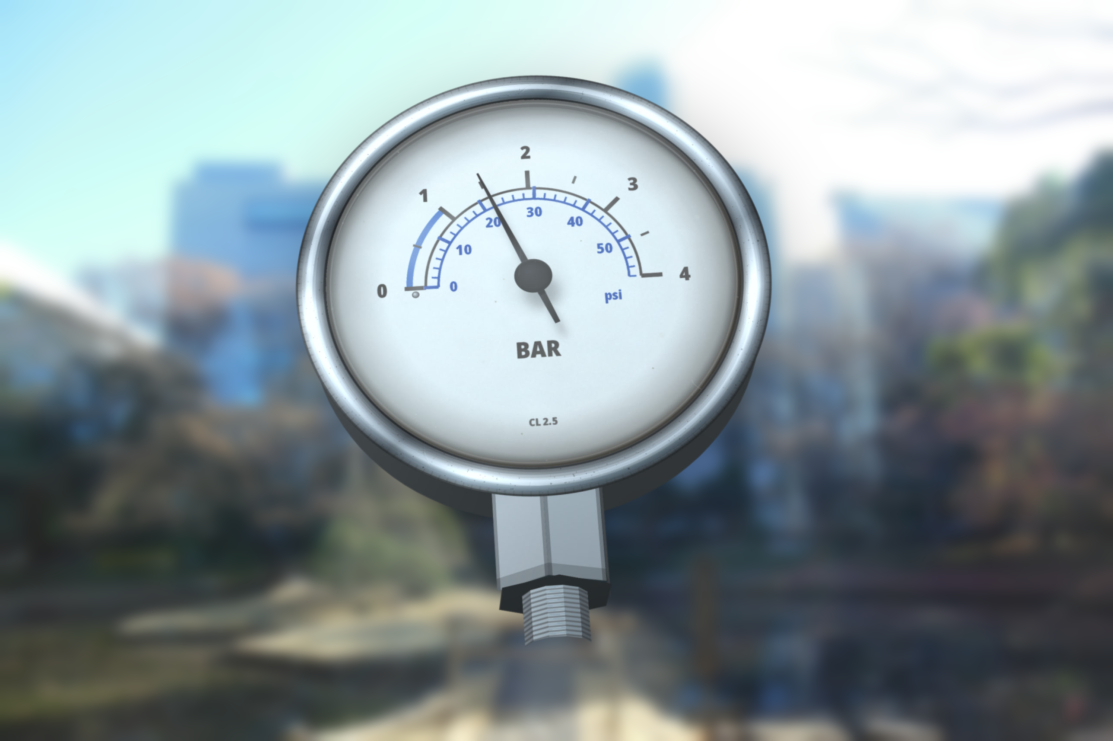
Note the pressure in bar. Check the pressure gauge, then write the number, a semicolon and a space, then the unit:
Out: 1.5; bar
